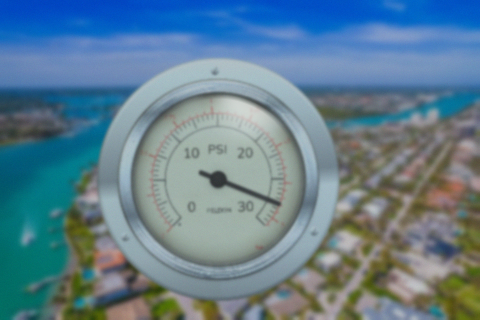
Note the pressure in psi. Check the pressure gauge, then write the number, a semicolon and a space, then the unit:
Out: 27.5; psi
